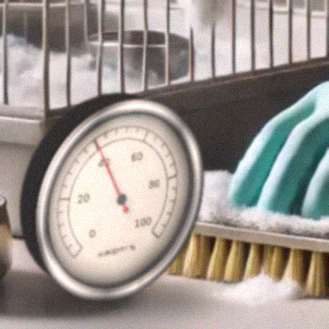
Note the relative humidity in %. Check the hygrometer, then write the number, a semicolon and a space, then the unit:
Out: 40; %
